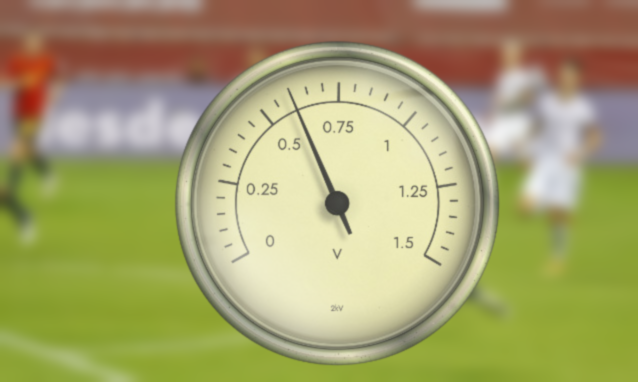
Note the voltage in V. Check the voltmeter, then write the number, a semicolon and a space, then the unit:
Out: 0.6; V
